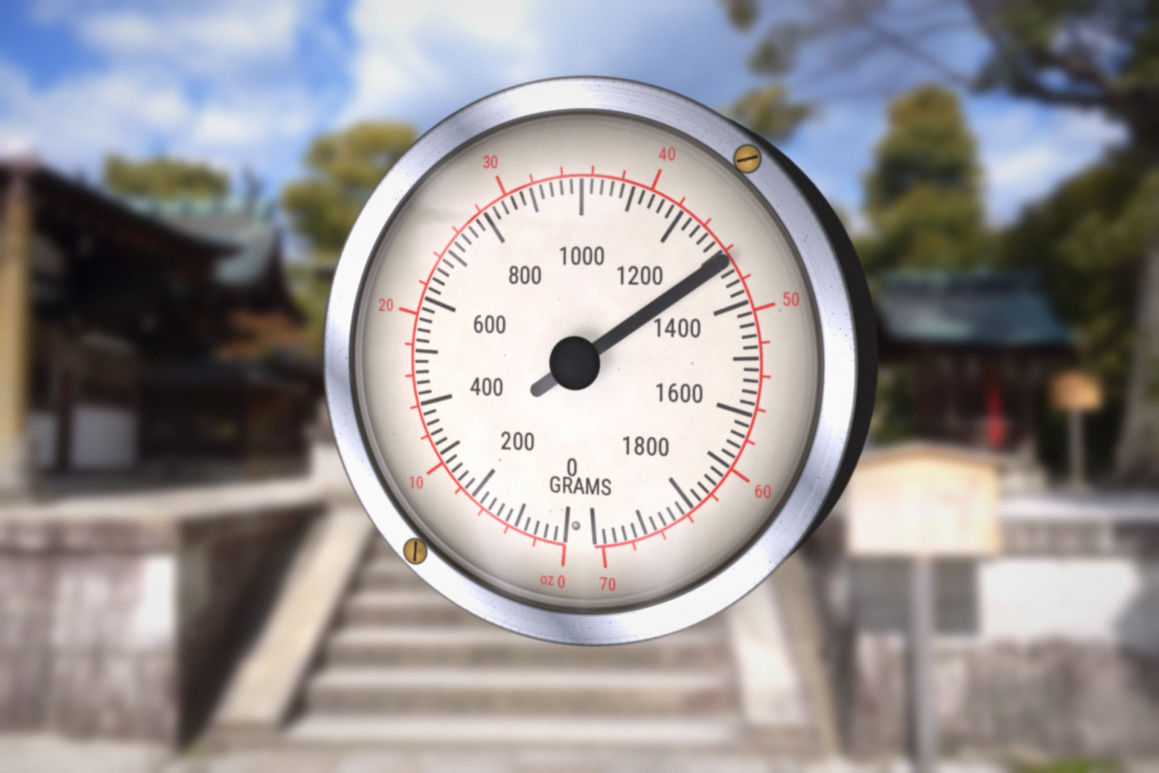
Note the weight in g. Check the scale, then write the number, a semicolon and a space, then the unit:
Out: 1320; g
